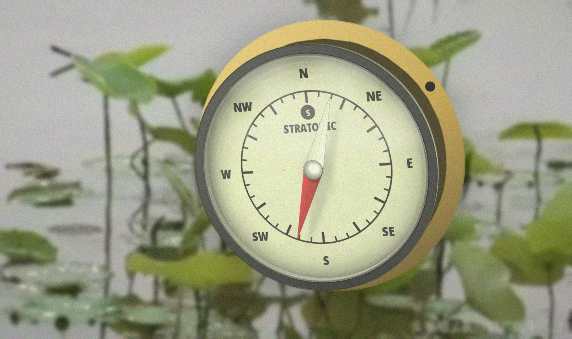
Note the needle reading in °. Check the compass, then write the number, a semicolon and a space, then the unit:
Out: 200; °
